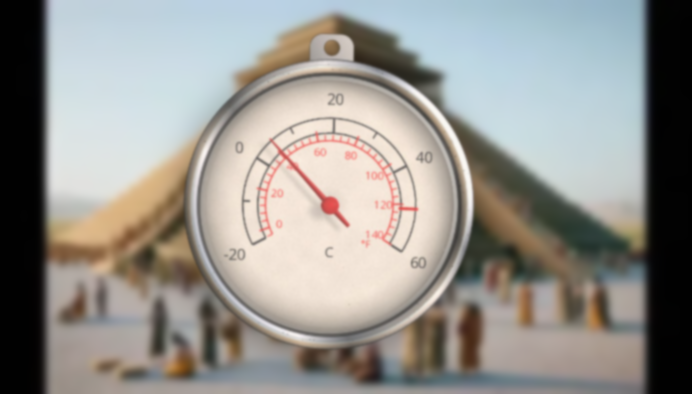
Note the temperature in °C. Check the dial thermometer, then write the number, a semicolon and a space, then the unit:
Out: 5; °C
